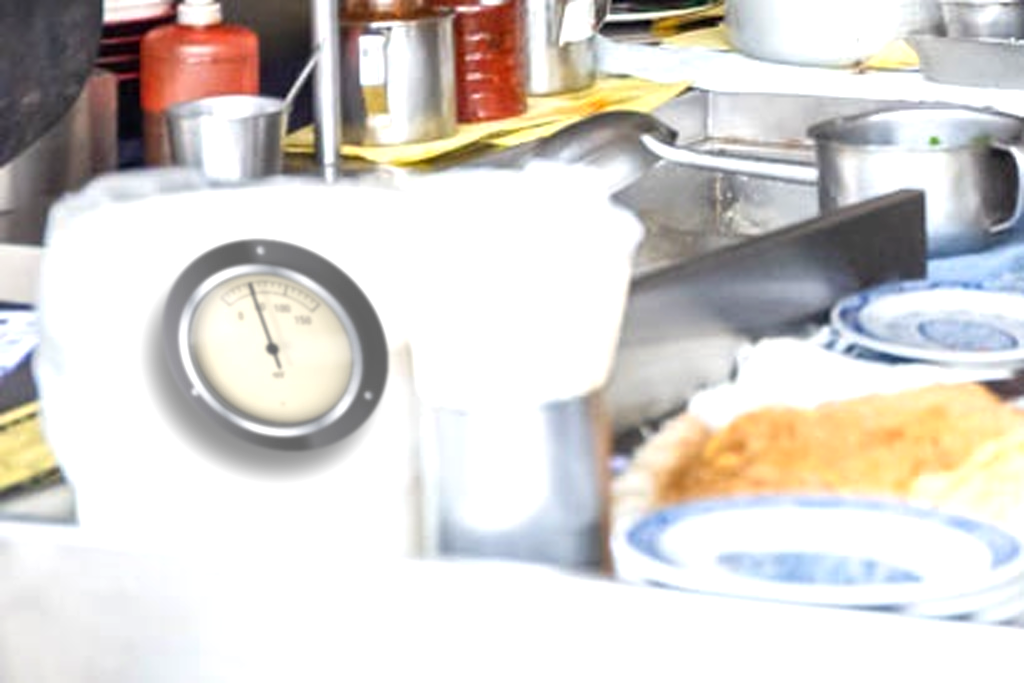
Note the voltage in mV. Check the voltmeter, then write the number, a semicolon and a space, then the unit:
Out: 50; mV
